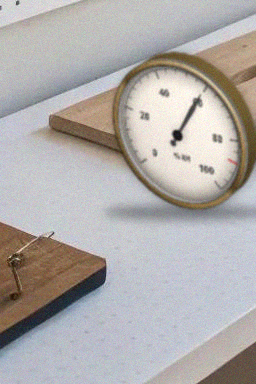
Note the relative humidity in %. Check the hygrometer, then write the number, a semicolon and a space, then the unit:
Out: 60; %
